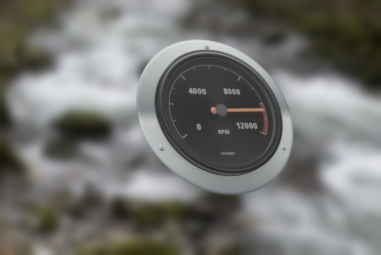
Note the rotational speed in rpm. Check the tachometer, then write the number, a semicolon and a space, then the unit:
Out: 10500; rpm
